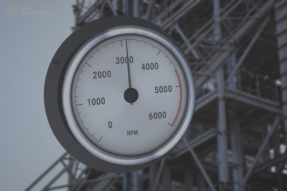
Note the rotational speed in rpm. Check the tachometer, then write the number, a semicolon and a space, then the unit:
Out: 3100; rpm
